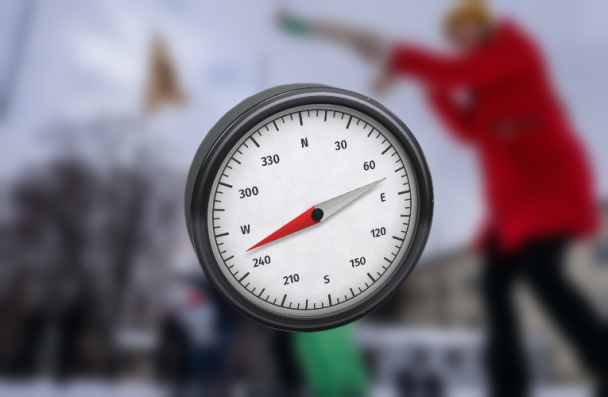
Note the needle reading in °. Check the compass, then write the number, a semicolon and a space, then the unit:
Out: 255; °
